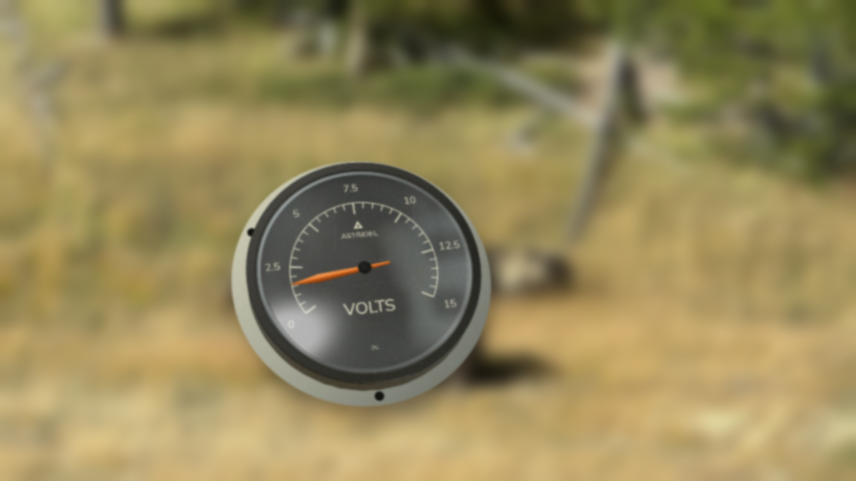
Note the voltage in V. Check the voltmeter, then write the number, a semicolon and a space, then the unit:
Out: 1.5; V
